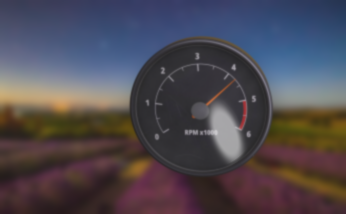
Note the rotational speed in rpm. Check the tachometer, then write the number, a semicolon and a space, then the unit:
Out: 4250; rpm
